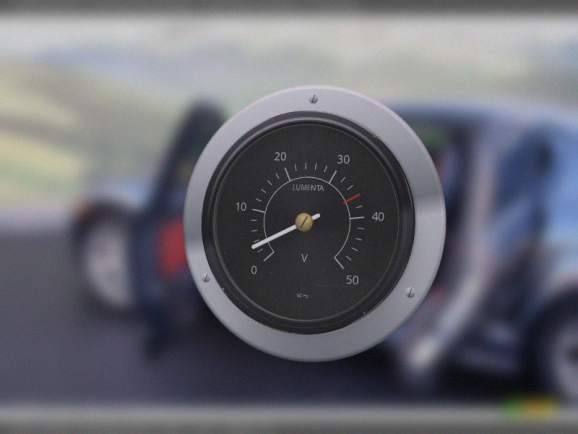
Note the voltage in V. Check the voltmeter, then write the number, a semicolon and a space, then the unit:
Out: 3; V
